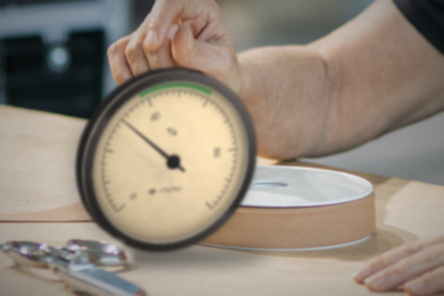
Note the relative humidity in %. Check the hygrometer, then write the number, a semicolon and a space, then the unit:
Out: 30; %
